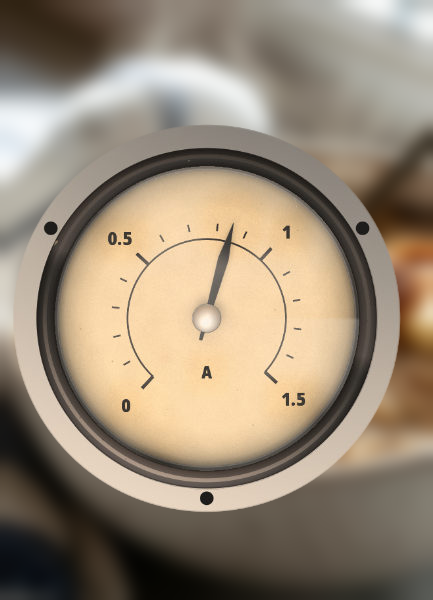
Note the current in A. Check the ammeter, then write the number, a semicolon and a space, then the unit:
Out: 0.85; A
